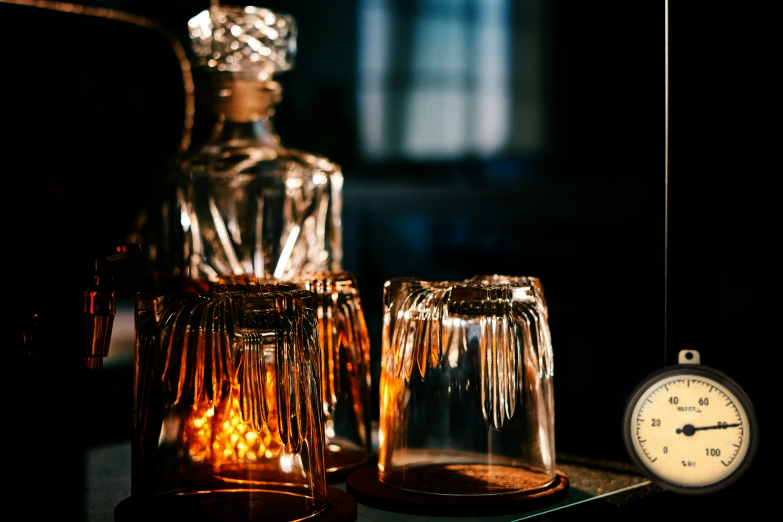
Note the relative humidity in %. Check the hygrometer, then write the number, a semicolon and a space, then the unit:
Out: 80; %
